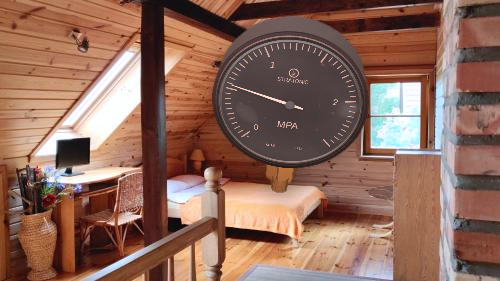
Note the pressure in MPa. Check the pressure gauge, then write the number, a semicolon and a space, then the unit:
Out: 0.55; MPa
